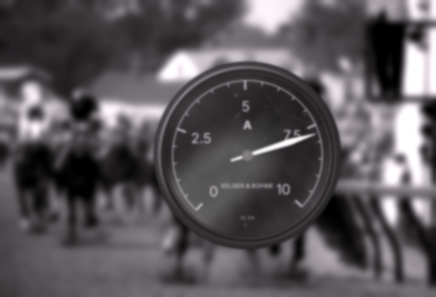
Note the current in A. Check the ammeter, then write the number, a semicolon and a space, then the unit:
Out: 7.75; A
